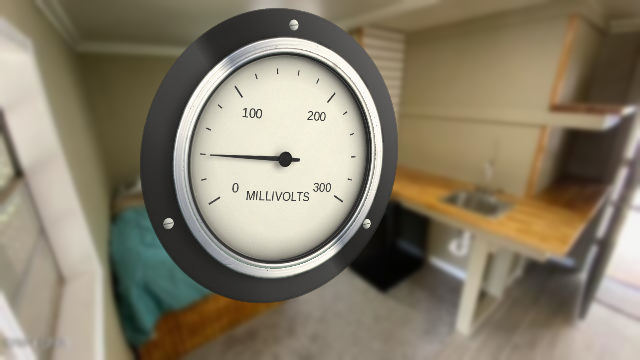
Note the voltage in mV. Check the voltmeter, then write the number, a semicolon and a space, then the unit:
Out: 40; mV
